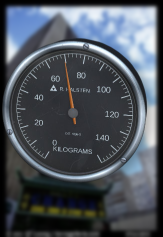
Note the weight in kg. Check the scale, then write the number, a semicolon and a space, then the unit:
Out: 70; kg
